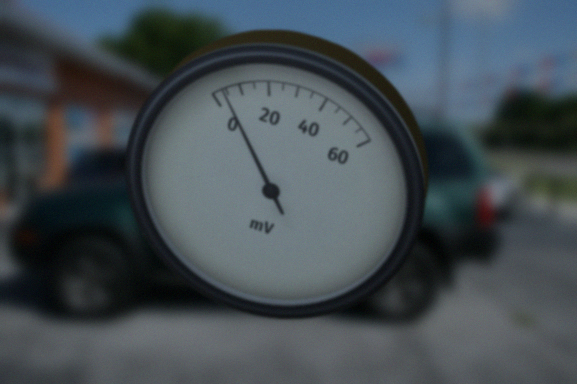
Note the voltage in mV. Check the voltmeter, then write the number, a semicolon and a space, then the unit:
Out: 5; mV
